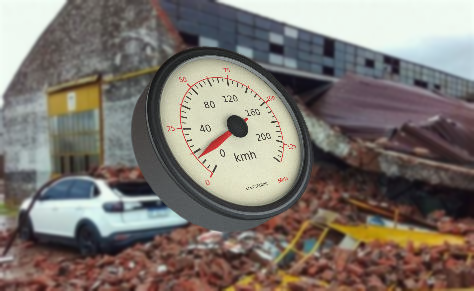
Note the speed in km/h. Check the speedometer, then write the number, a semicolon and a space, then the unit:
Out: 15; km/h
